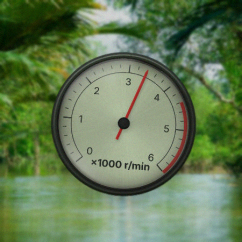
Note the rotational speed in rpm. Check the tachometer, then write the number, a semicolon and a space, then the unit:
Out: 3400; rpm
